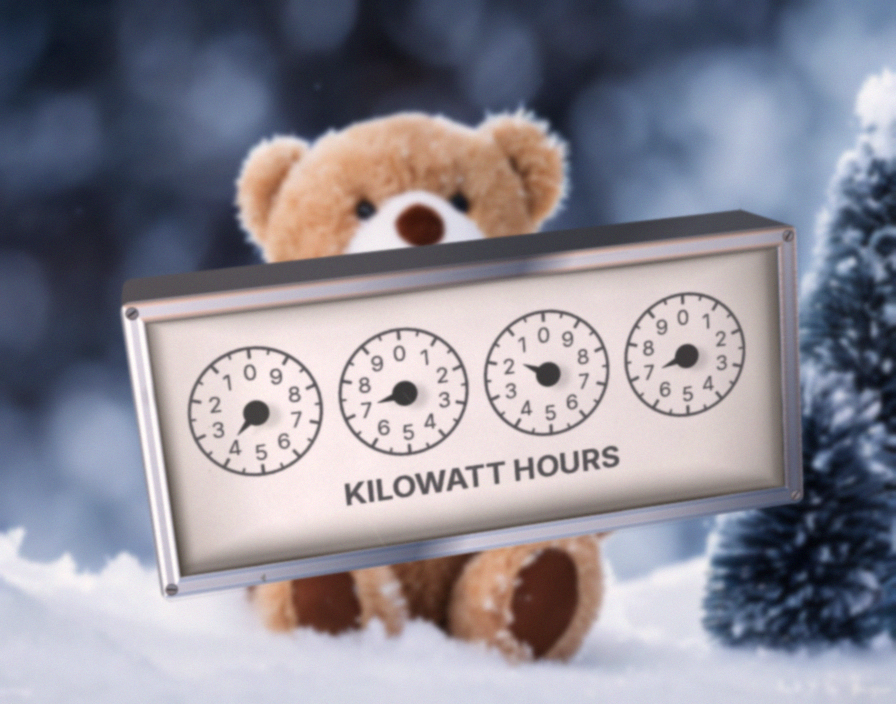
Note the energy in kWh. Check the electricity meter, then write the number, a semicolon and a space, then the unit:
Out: 3717; kWh
